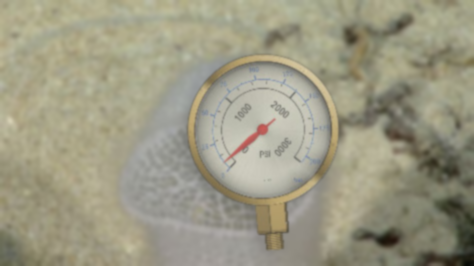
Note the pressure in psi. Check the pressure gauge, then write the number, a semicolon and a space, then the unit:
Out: 100; psi
